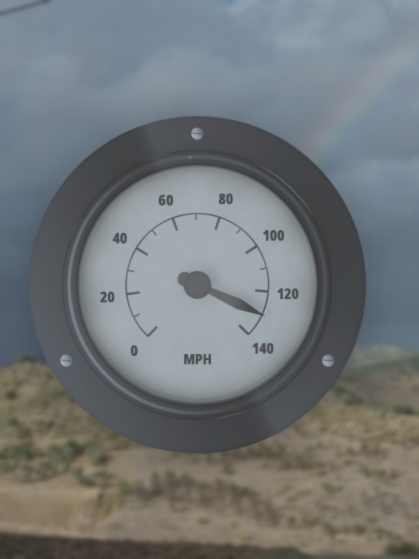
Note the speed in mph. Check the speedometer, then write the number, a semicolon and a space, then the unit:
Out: 130; mph
